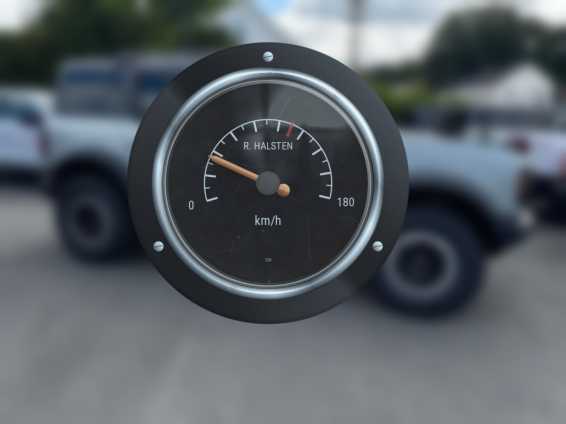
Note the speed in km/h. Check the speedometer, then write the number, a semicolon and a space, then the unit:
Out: 35; km/h
